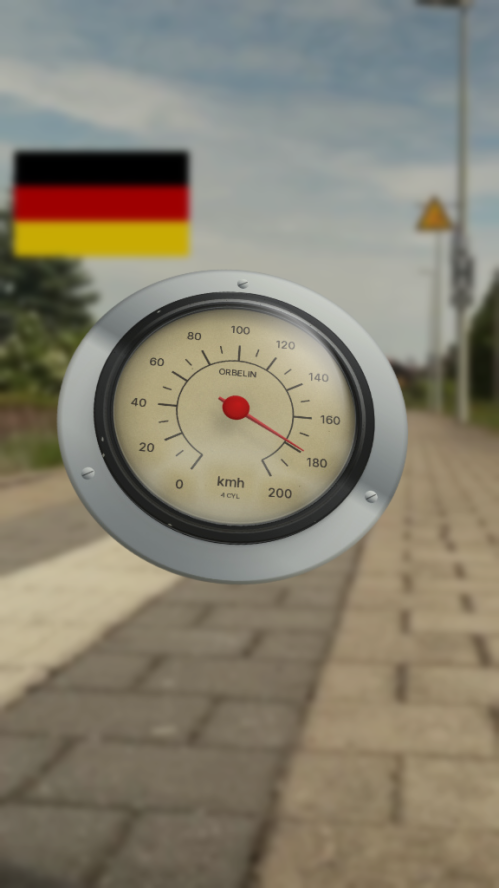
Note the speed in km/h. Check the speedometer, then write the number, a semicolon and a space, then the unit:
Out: 180; km/h
